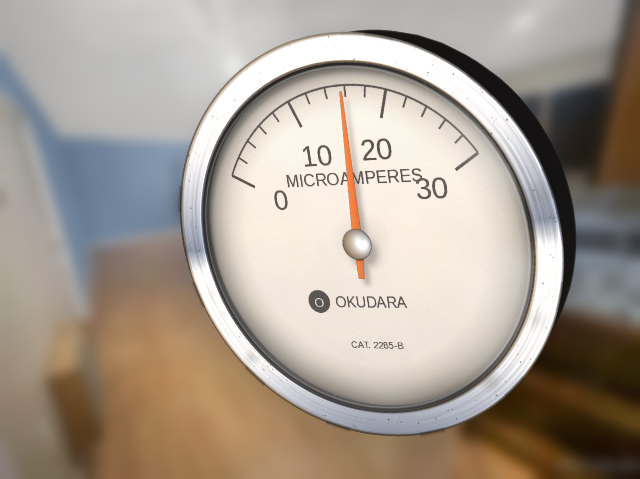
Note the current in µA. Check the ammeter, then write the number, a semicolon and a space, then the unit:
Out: 16; µA
